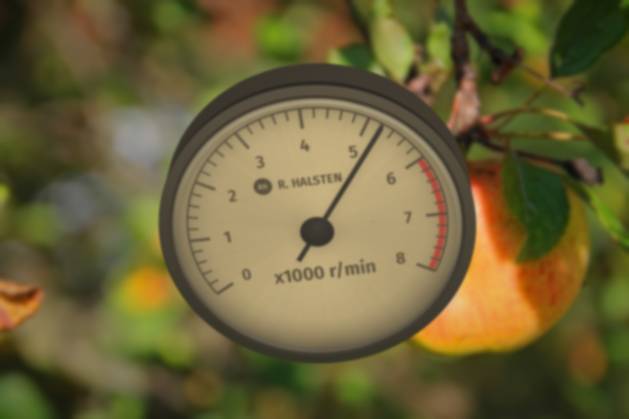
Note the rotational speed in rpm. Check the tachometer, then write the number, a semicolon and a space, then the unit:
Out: 5200; rpm
